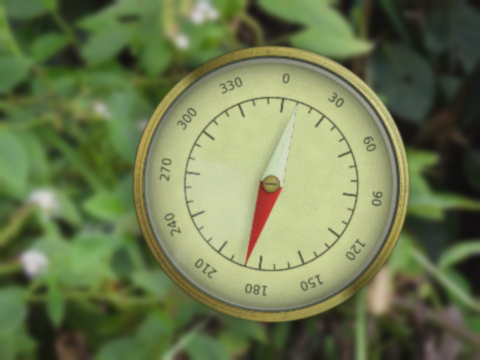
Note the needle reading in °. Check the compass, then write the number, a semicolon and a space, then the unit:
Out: 190; °
